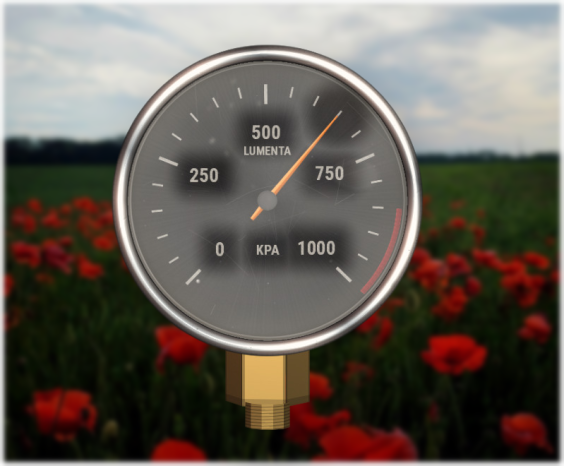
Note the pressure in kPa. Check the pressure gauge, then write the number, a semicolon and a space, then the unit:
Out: 650; kPa
